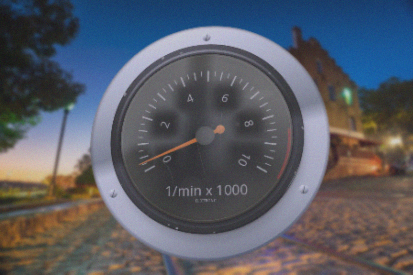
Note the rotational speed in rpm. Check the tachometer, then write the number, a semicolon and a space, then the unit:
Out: 250; rpm
